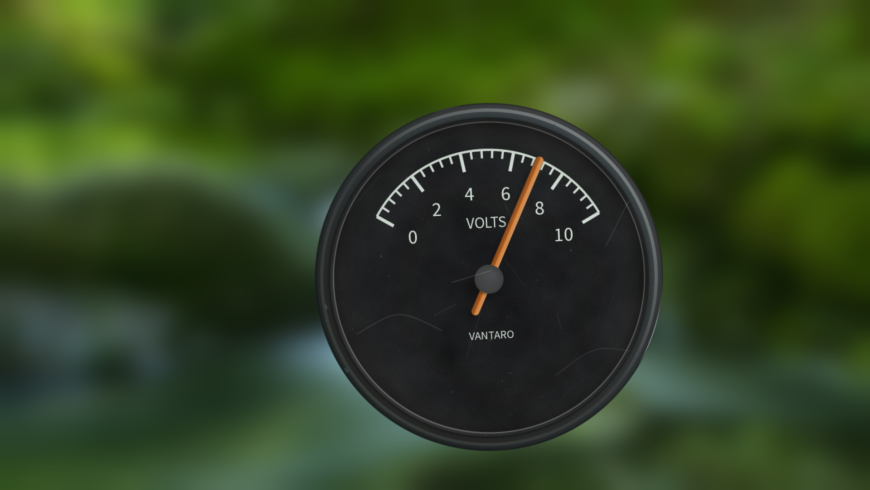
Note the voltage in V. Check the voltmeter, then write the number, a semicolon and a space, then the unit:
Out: 7; V
